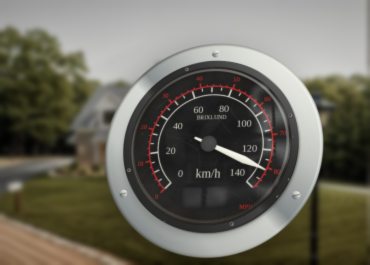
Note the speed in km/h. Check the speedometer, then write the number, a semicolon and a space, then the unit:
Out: 130; km/h
